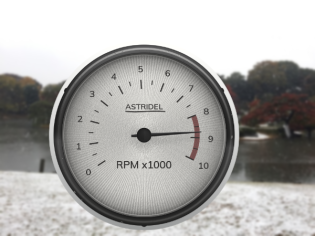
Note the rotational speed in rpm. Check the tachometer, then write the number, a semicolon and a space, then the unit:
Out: 8750; rpm
